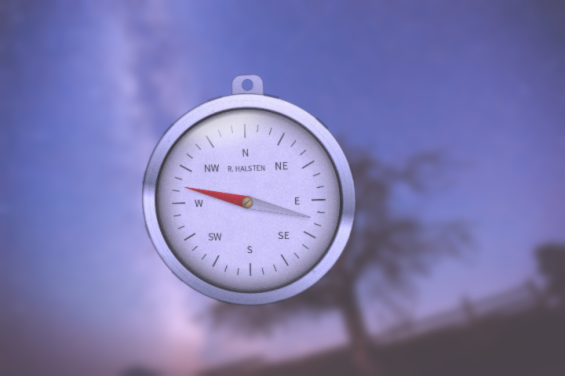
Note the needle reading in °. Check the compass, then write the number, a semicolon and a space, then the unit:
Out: 285; °
